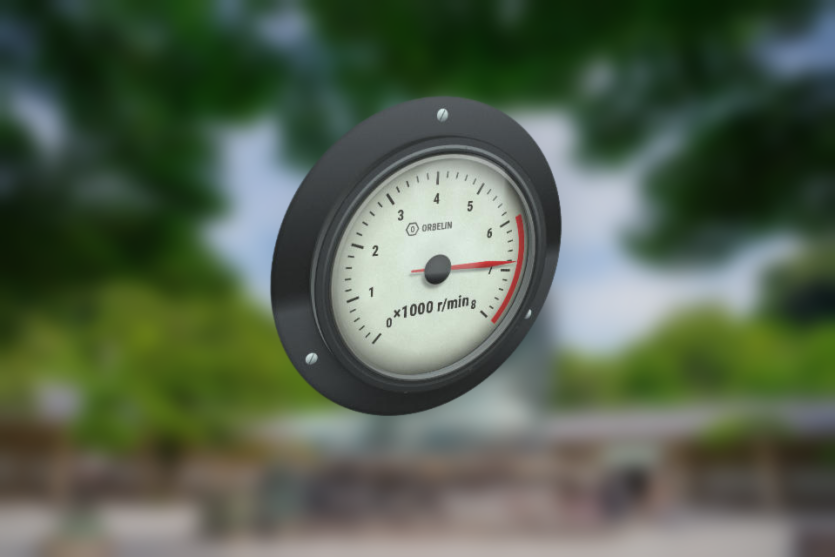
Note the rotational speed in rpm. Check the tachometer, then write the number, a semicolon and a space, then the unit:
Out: 6800; rpm
